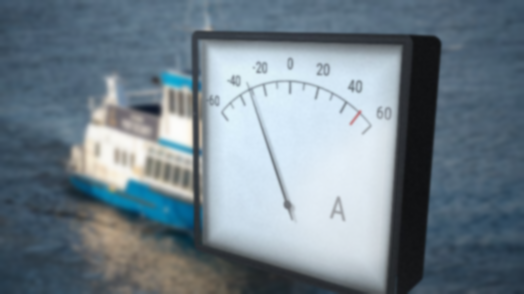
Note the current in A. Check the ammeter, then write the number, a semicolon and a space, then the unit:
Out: -30; A
